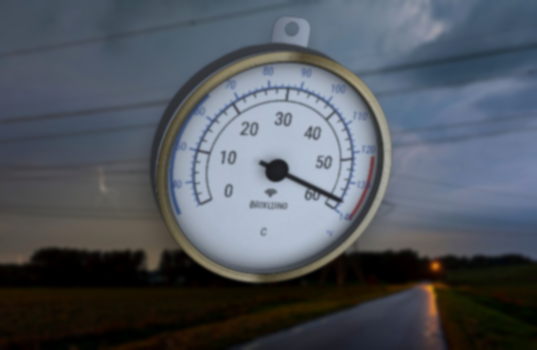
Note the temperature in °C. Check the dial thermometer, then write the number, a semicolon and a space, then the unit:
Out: 58; °C
